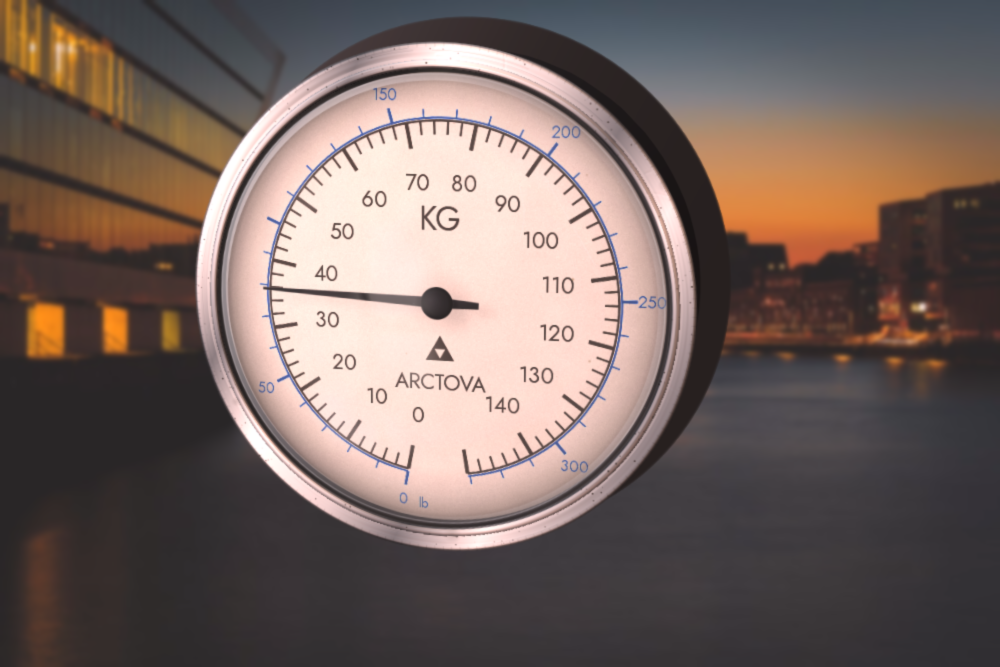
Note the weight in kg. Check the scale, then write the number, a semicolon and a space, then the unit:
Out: 36; kg
